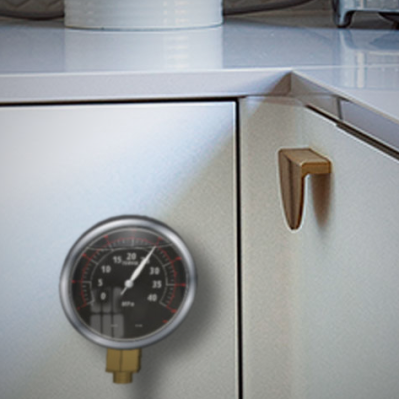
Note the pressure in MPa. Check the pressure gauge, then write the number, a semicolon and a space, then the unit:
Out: 25; MPa
